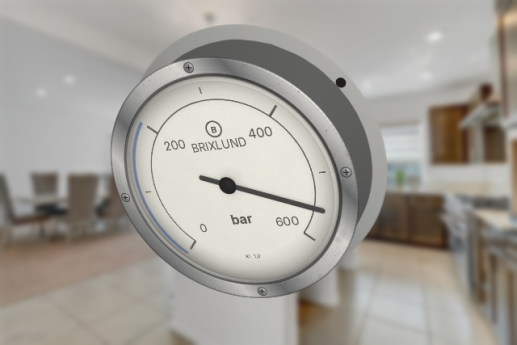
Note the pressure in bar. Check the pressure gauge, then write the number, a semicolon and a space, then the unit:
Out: 550; bar
